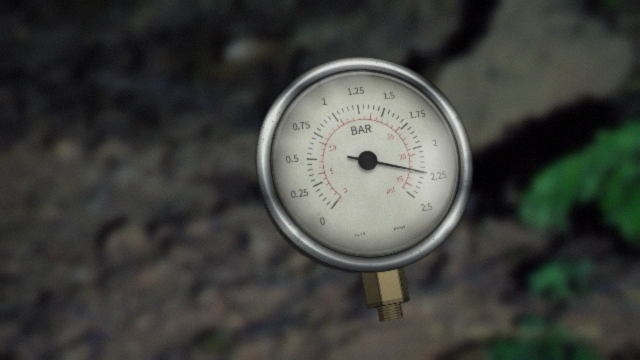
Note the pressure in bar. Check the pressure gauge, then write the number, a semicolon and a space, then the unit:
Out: 2.25; bar
